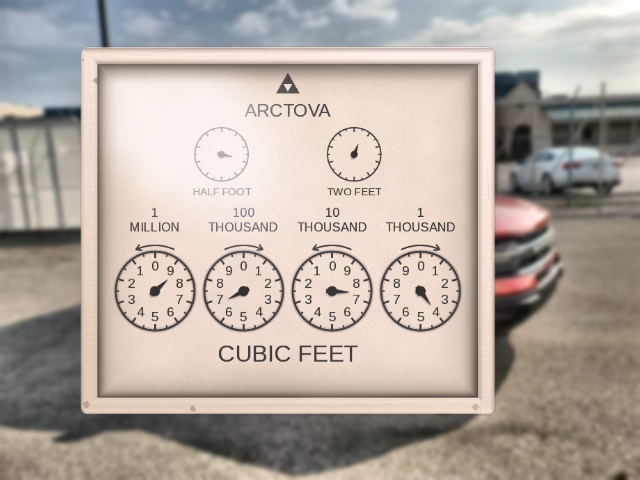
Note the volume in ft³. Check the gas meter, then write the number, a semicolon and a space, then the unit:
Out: 867400; ft³
